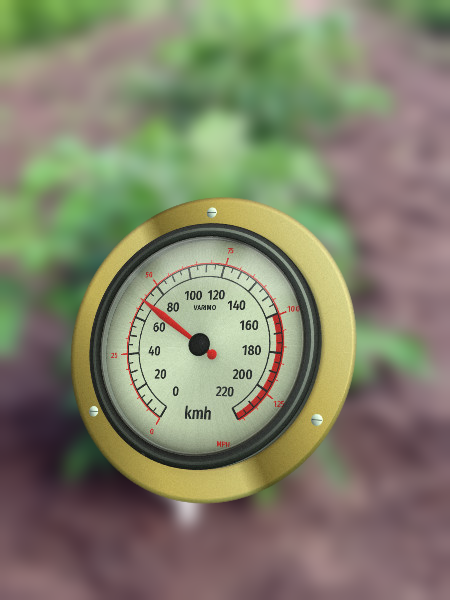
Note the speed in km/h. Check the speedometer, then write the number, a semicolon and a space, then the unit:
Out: 70; km/h
